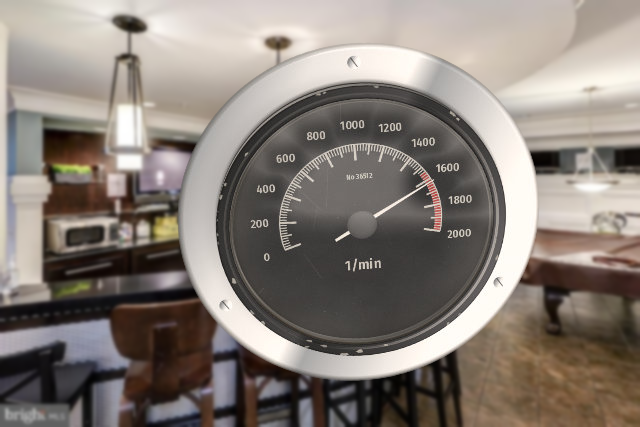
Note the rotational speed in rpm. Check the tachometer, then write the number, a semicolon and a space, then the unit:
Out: 1600; rpm
